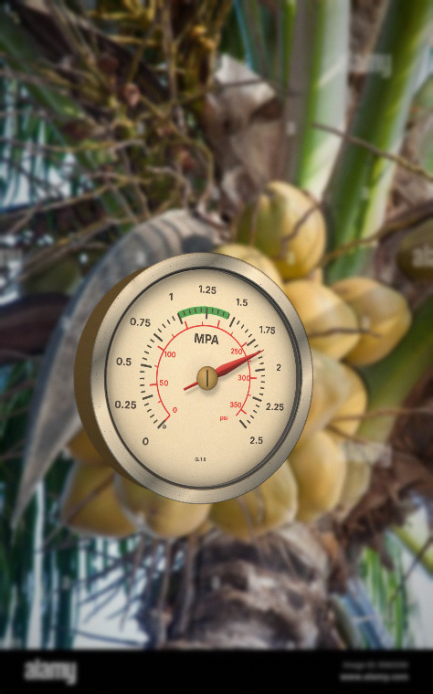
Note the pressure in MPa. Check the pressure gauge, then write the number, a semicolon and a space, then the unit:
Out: 1.85; MPa
